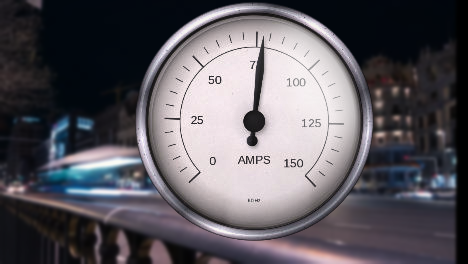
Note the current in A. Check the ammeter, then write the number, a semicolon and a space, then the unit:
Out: 77.5; A
